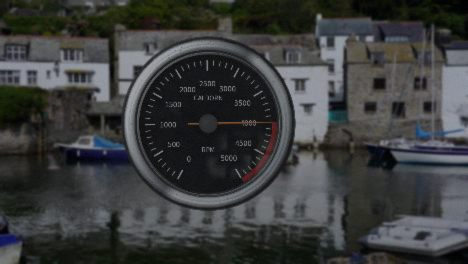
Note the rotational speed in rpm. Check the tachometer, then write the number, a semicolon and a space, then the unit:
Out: 4000; rpm
